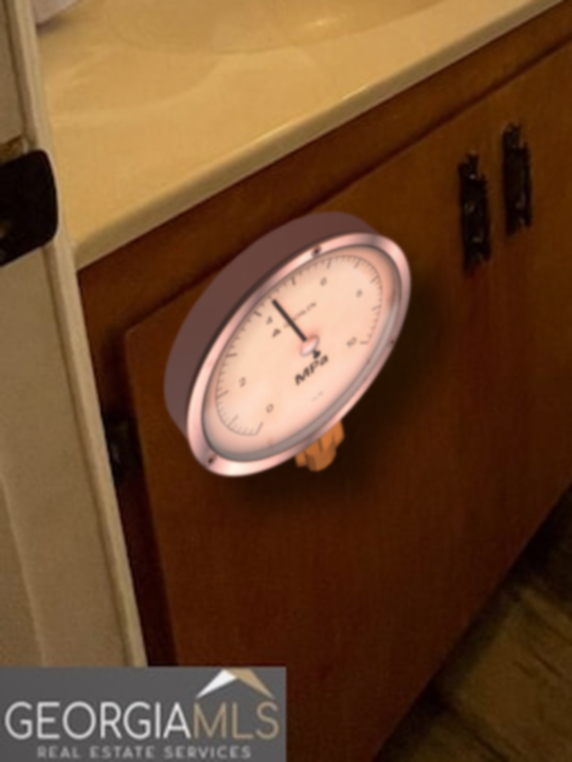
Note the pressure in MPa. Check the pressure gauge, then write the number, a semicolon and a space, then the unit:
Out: 4.4; MPa
